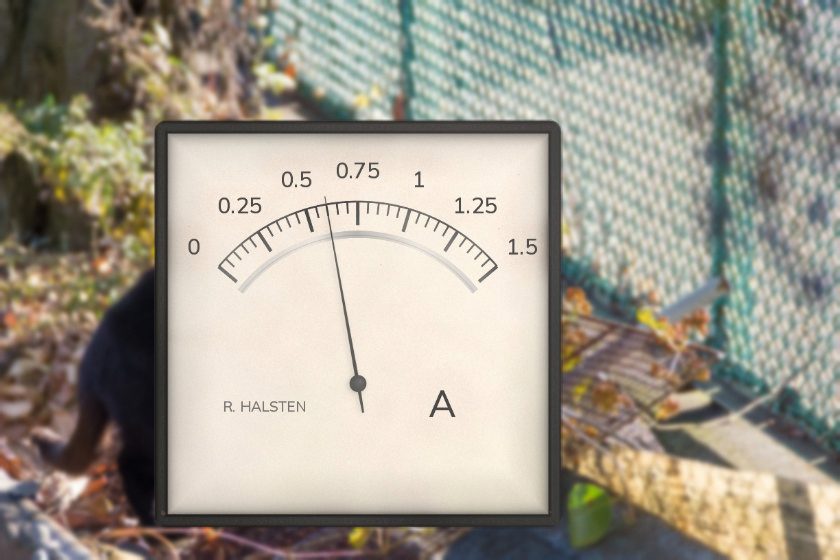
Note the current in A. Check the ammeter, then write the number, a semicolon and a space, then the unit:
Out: 0.6; A
